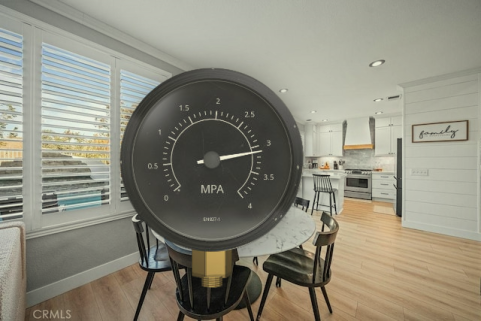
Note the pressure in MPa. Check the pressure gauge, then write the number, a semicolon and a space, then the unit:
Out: 3.1; MPa
